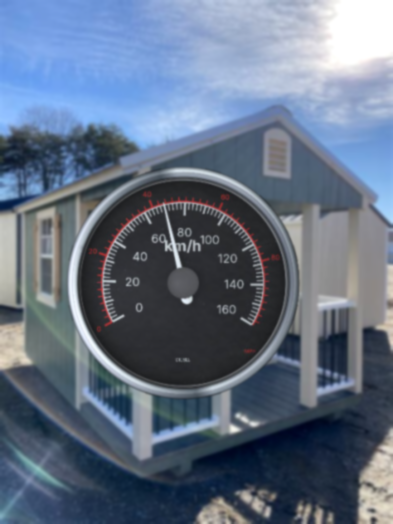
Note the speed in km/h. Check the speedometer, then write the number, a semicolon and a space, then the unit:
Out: 70; km/h
